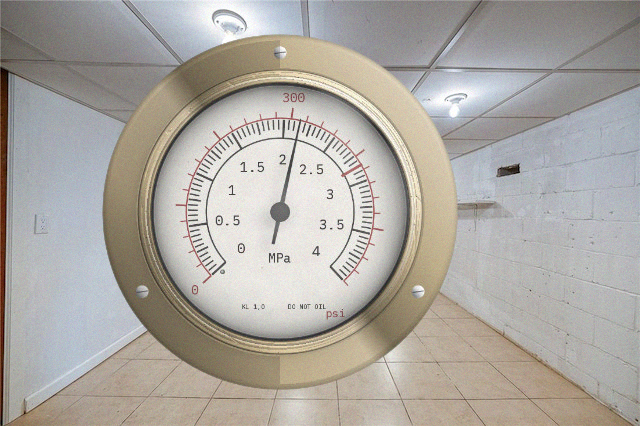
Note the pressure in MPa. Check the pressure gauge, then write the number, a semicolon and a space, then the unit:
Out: 2.15; MPa
